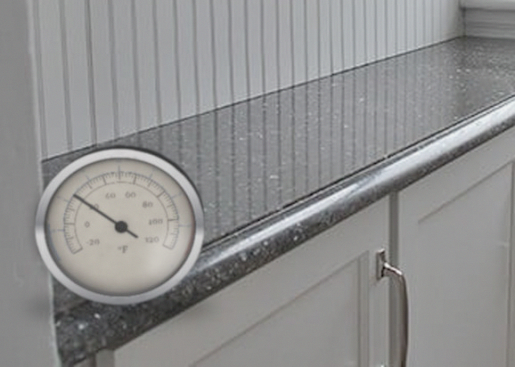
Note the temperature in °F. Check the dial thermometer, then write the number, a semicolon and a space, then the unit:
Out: 20; °F
